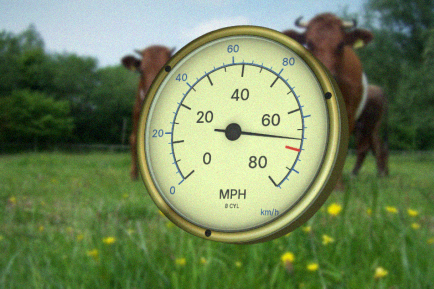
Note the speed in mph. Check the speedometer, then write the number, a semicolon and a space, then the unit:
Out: 67.5; mph
